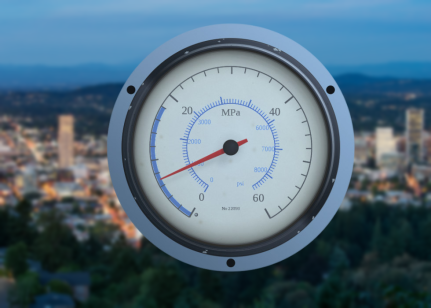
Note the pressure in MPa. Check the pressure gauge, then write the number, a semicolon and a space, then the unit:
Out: 7; MPa
